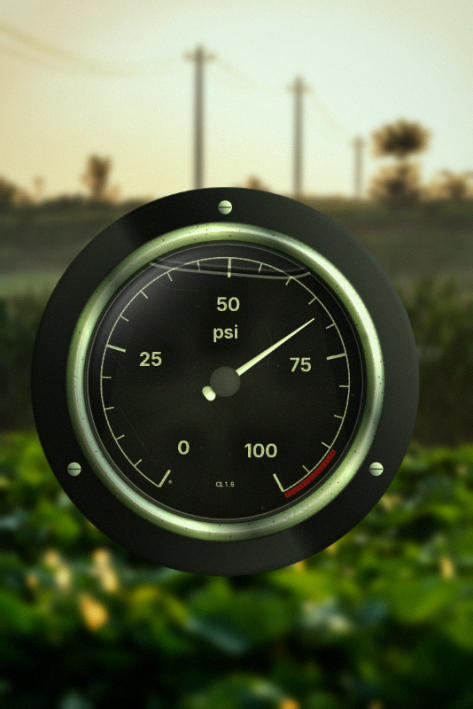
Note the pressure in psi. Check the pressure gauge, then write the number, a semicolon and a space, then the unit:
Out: 67.5; psi
